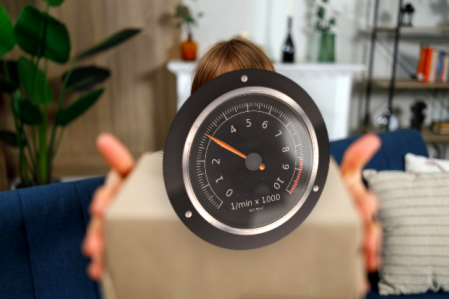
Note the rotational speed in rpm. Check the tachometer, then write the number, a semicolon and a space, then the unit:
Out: 3000; rpm
